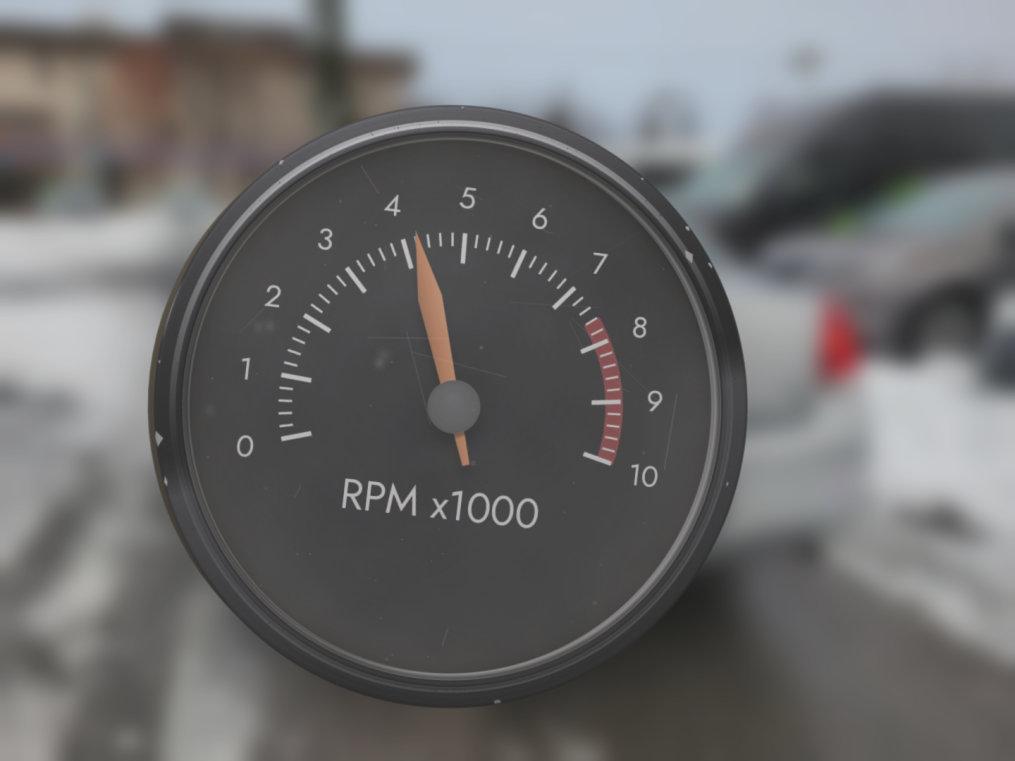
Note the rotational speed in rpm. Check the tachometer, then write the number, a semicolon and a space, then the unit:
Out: 4200; rpm
